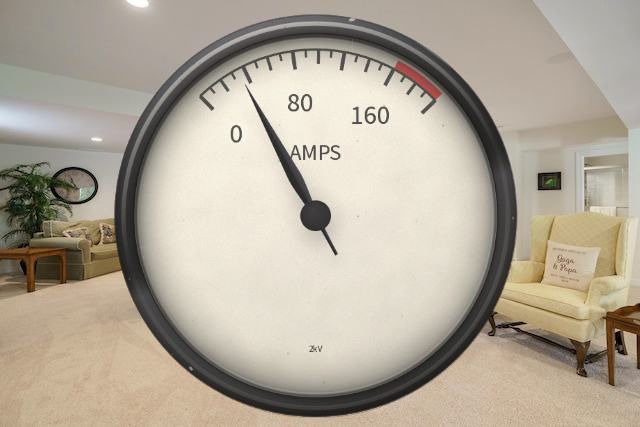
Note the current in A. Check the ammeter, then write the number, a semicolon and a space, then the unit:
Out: 35; A
